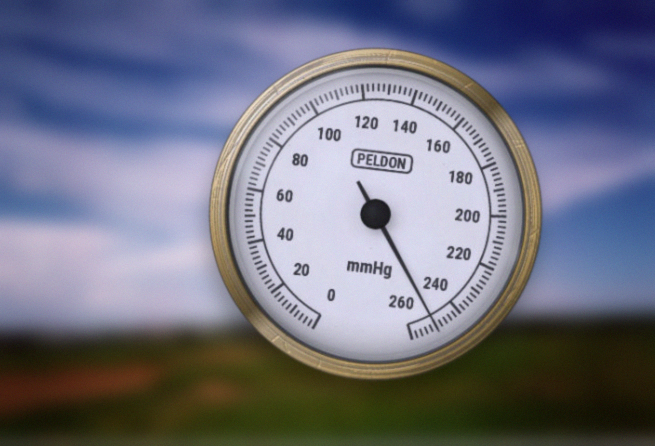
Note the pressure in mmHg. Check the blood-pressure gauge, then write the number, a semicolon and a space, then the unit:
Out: 250; mmHg
